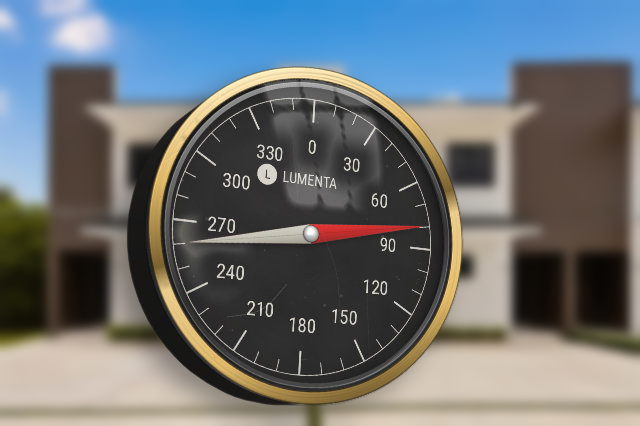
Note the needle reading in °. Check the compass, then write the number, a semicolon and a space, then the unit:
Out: 80; °
